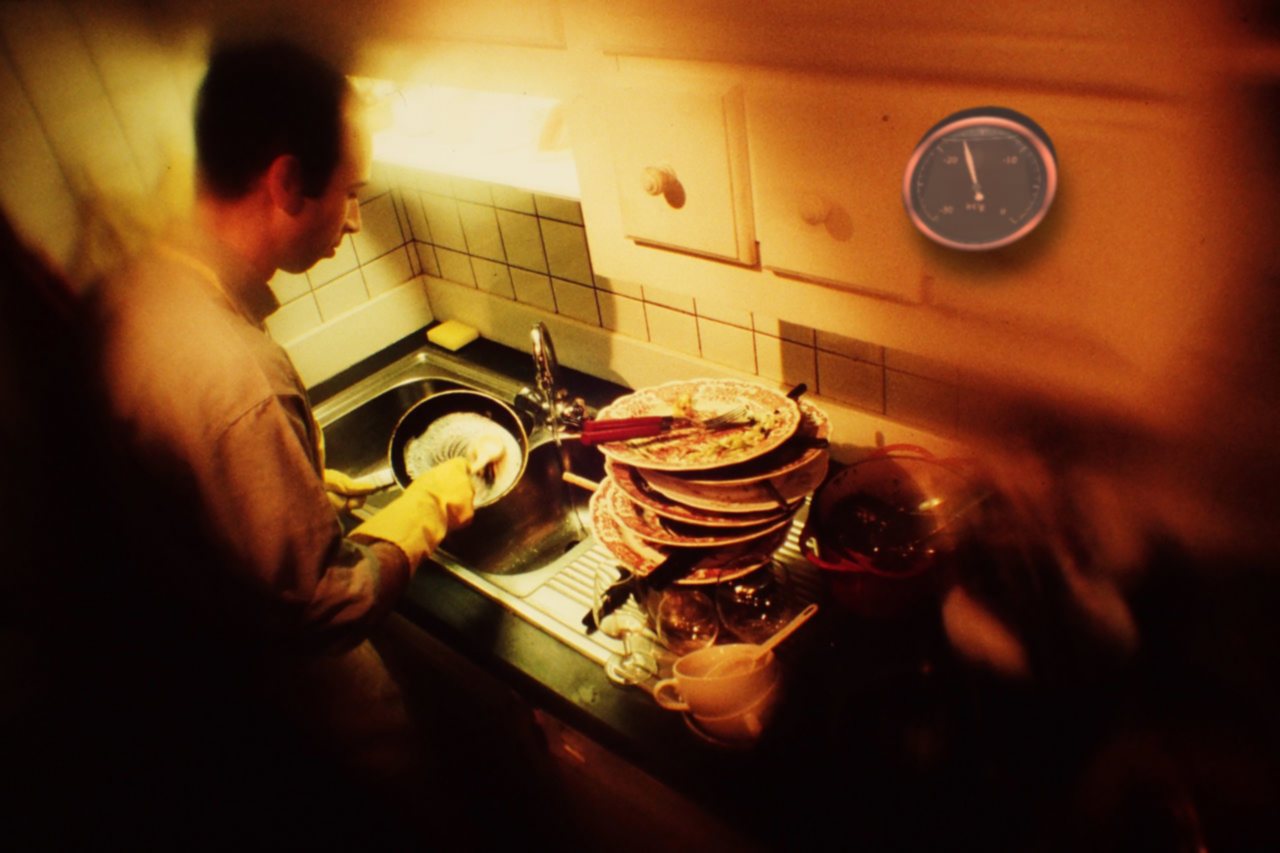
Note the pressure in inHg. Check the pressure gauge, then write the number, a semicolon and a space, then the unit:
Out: -17; inHg
